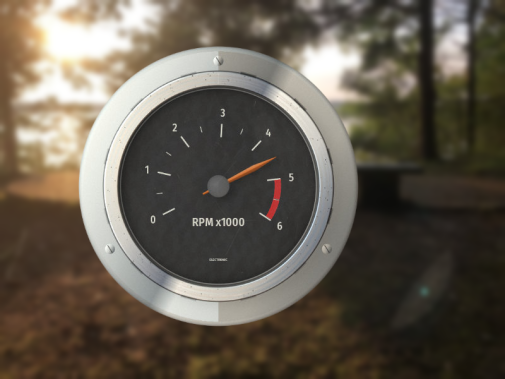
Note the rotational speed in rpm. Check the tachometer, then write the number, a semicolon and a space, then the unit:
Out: 4500; rpm
